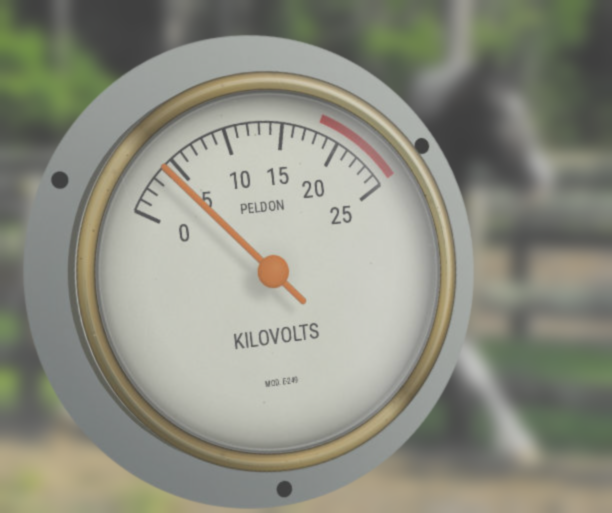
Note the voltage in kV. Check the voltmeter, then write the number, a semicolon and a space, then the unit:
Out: 4; kV
